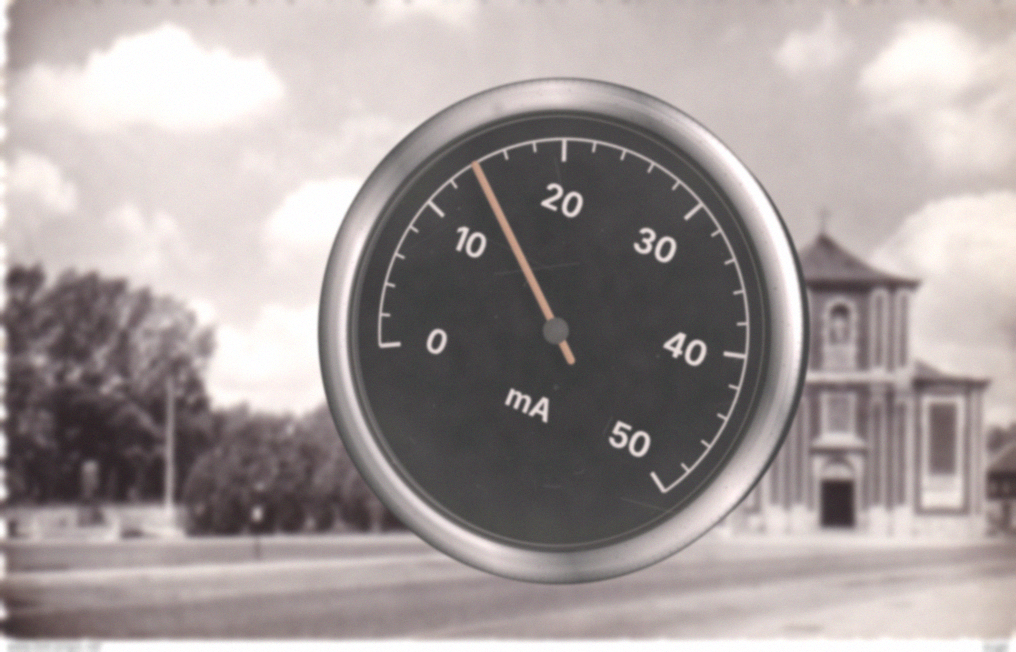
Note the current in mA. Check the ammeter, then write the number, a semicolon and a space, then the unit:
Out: 14; mA
